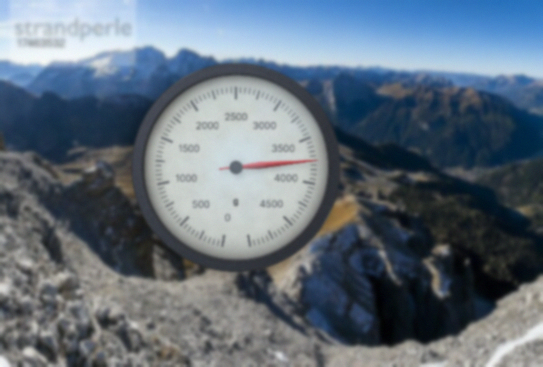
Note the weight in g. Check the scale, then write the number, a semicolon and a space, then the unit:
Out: 3750; g
